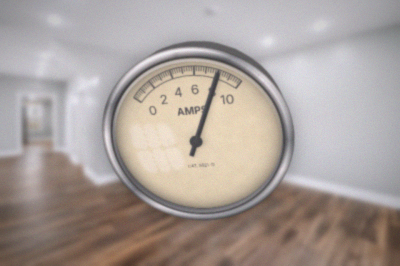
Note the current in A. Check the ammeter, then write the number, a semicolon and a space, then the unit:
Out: 8; A
